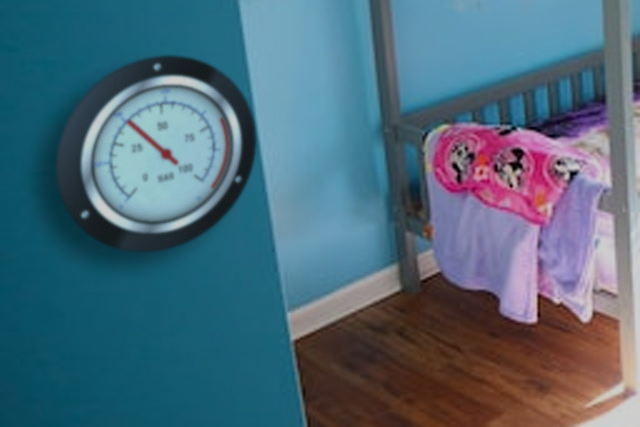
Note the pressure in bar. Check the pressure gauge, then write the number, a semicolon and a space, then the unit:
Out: 35; bar
